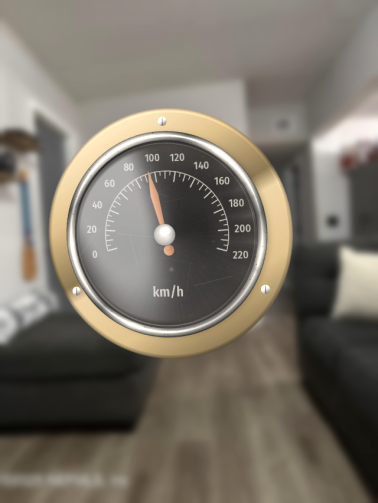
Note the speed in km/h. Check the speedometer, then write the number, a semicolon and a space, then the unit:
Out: 95; km/h
